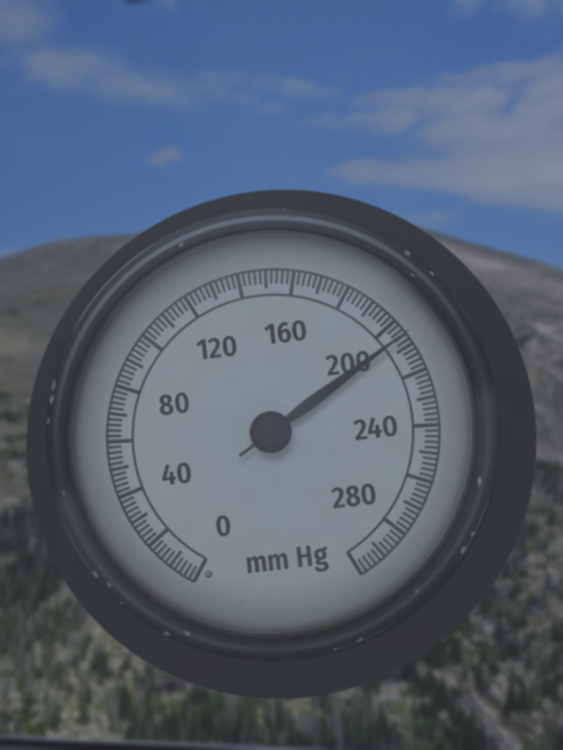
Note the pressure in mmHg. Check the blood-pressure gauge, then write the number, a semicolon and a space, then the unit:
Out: 206; mmHg
